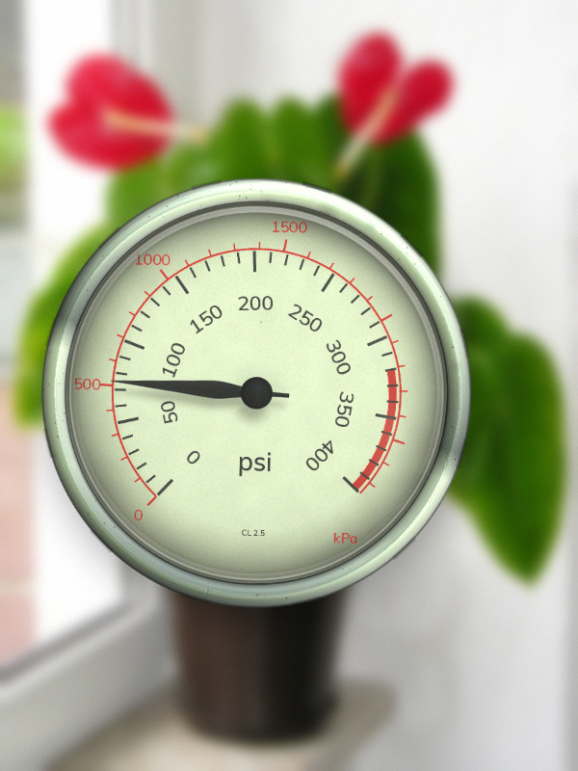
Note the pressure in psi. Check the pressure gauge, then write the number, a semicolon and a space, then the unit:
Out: 75; psi
